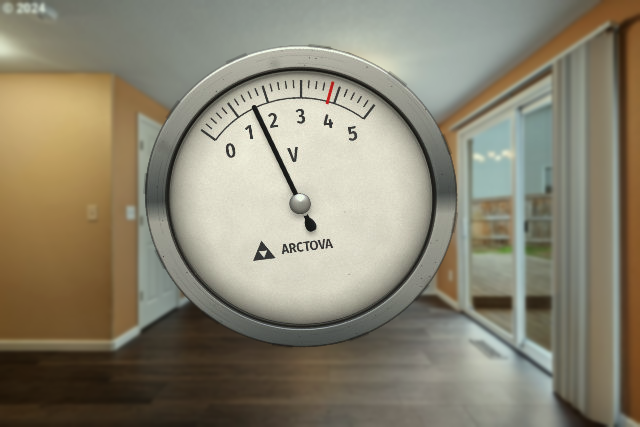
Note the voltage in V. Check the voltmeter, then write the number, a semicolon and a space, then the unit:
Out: 1.6; V
